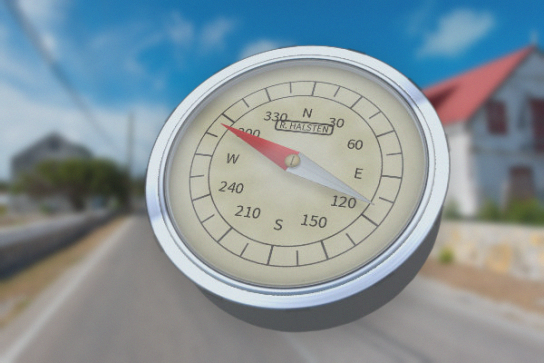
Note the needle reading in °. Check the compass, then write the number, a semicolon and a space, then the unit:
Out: 292.5; °
